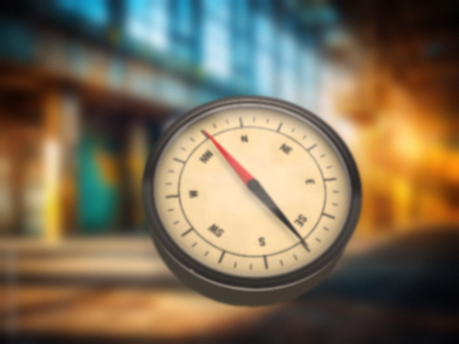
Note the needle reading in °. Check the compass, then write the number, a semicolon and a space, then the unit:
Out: 330; °
